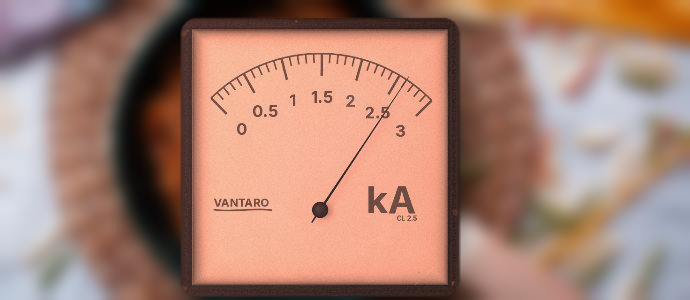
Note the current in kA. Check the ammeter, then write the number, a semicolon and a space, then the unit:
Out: 2.6; kA
